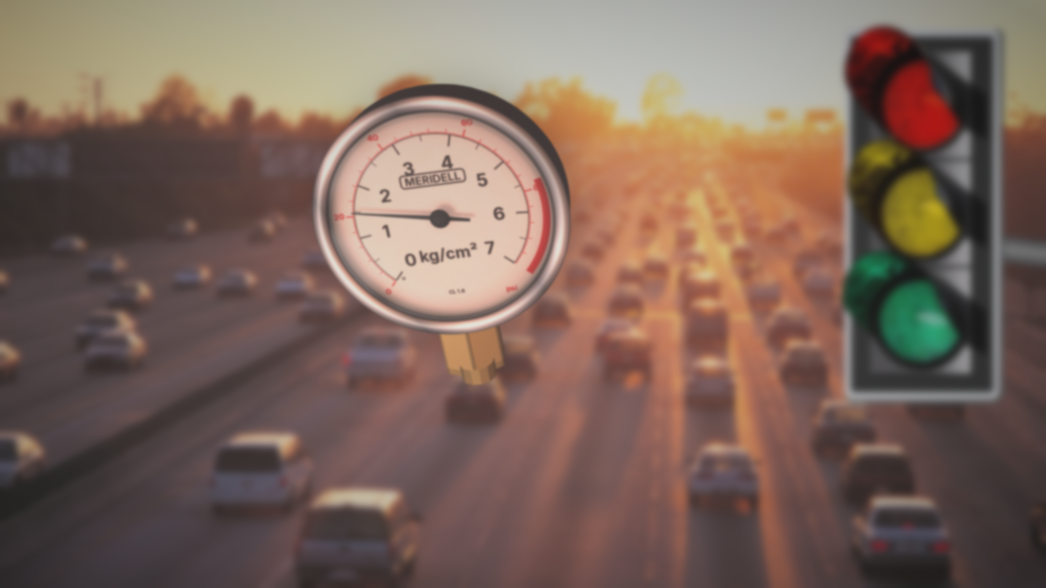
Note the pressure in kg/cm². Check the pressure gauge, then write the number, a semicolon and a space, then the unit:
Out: 1.5; kg/cm²
